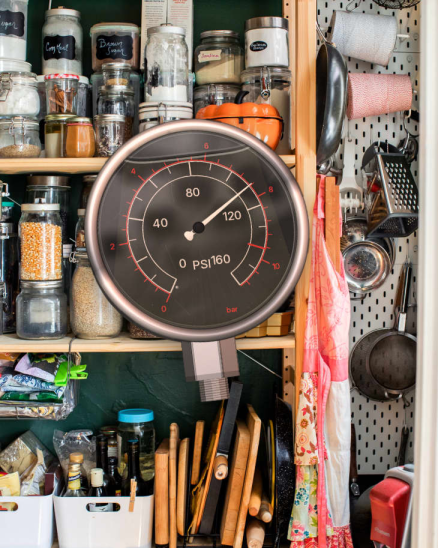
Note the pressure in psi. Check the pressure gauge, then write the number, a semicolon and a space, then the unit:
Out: 110; psi
